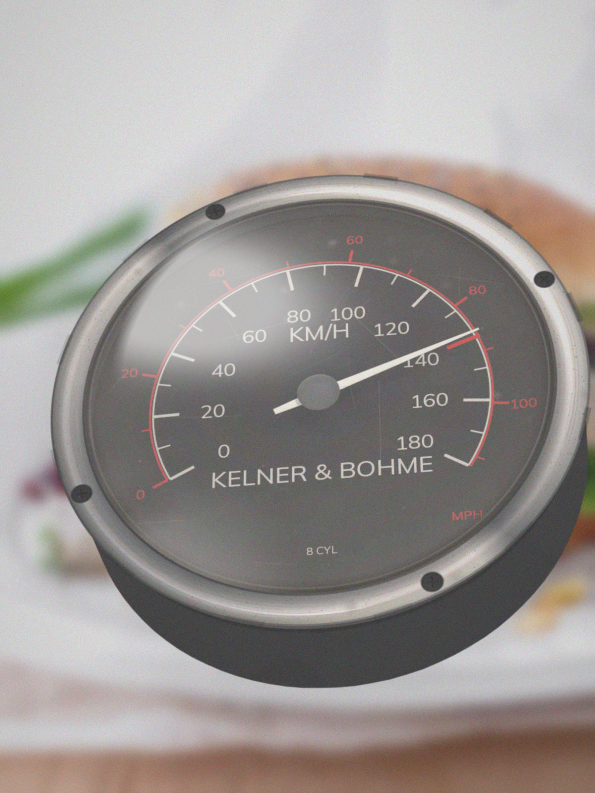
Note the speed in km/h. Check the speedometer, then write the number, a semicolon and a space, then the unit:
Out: 140; km/h
